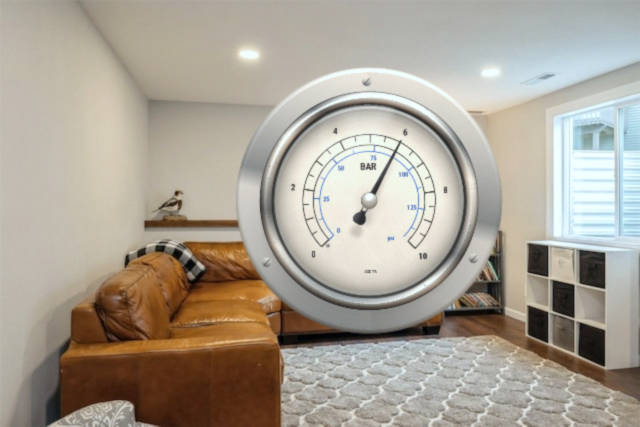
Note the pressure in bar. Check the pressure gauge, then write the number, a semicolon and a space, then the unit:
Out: 6; bar
